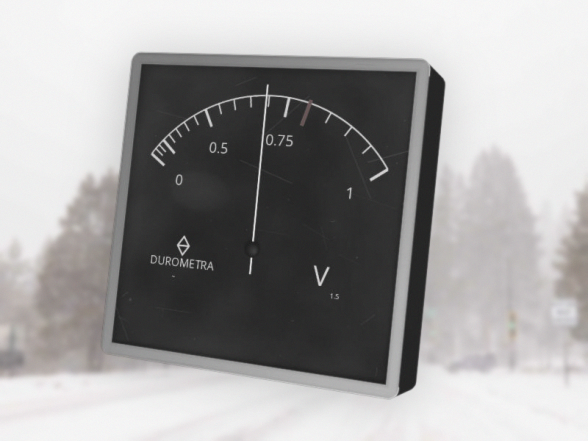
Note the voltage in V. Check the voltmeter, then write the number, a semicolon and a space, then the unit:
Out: 0.7; V
